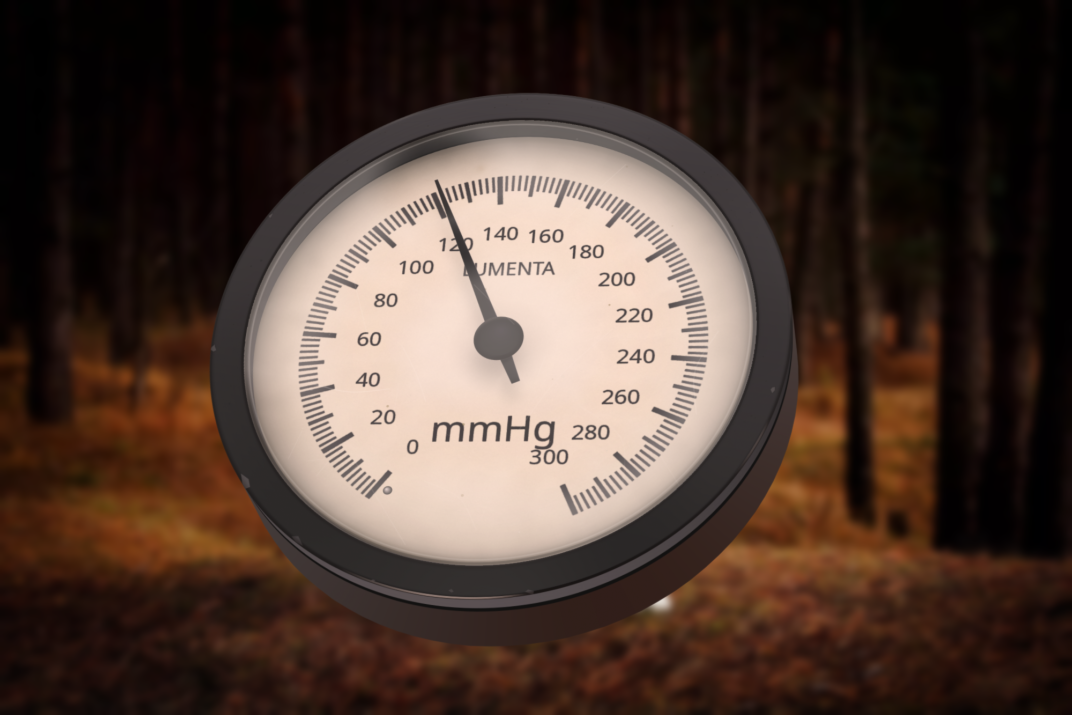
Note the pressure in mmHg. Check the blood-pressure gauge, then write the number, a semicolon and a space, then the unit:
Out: 122; mmHg
